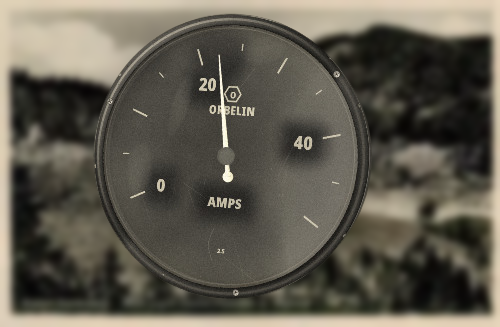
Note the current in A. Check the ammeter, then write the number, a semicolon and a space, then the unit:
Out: 22.5; A
